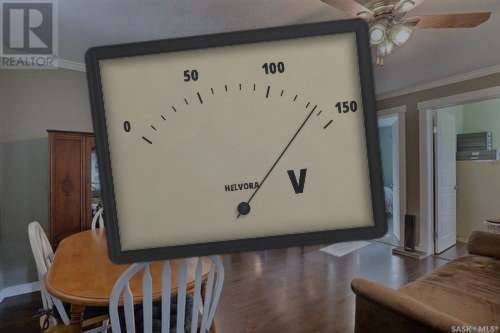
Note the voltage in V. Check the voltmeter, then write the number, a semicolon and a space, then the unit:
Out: 135; V
